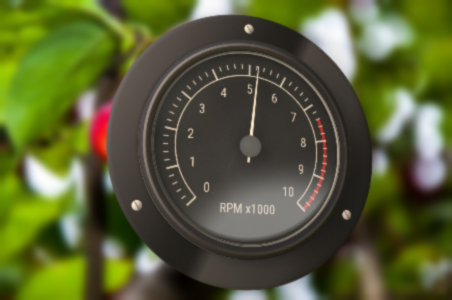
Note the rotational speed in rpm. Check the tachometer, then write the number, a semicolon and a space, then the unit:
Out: 5200; rpm
